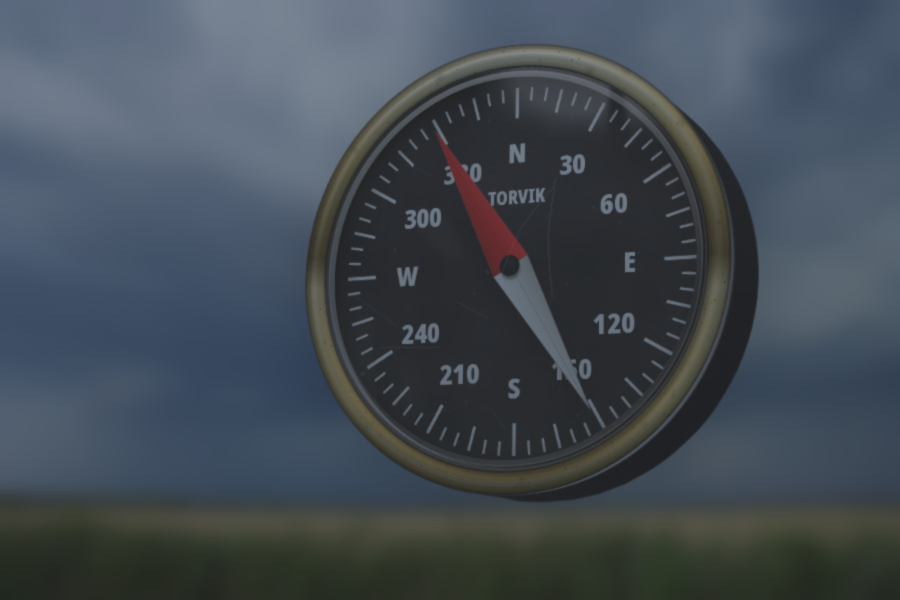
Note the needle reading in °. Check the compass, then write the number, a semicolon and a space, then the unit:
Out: 330; °
